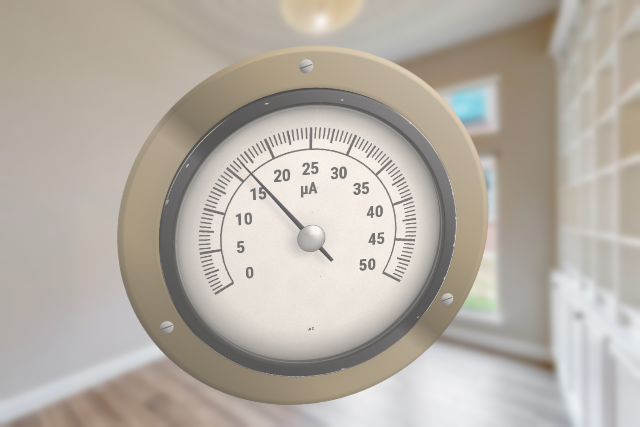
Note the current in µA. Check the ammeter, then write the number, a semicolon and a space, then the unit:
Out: 16.5; µA
